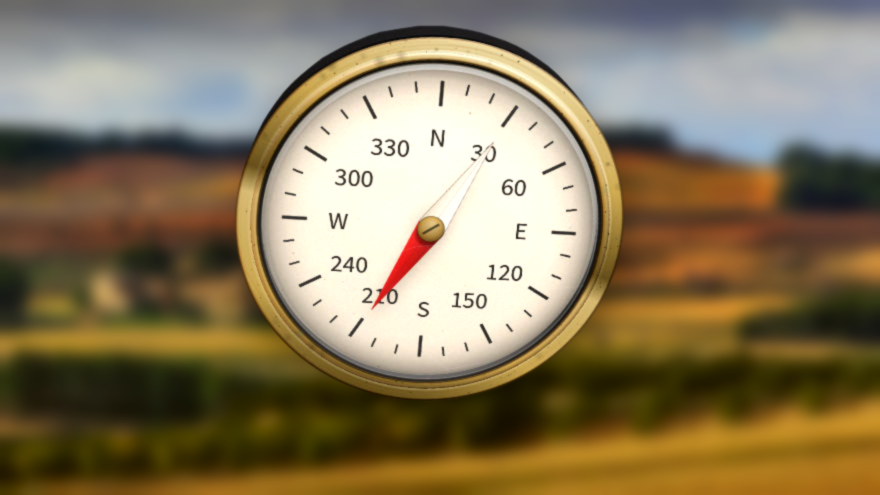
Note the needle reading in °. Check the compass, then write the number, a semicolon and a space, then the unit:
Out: 210; °
